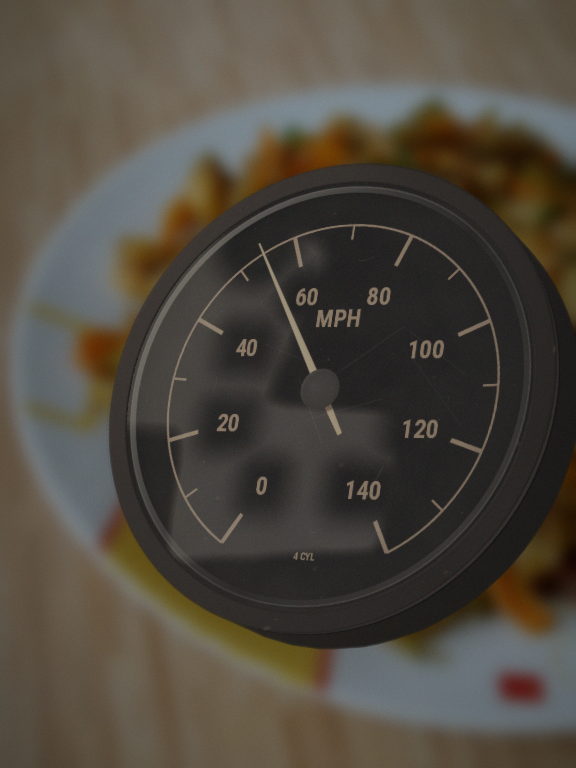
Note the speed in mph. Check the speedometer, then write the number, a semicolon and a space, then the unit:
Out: 55; mph
